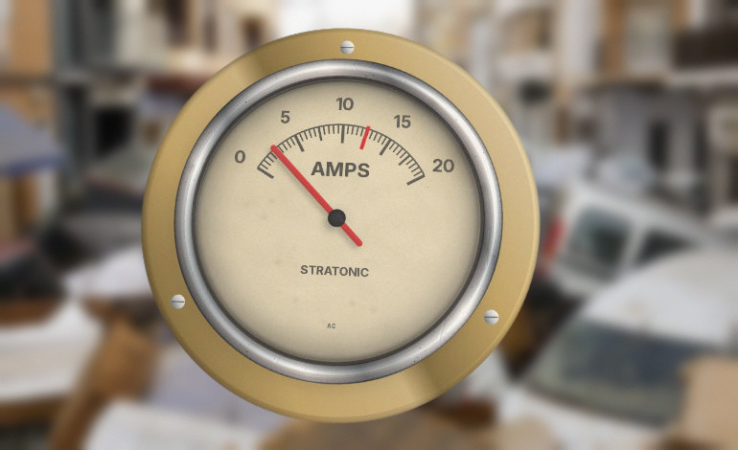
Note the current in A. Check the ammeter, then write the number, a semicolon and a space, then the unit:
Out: 2.5; A
